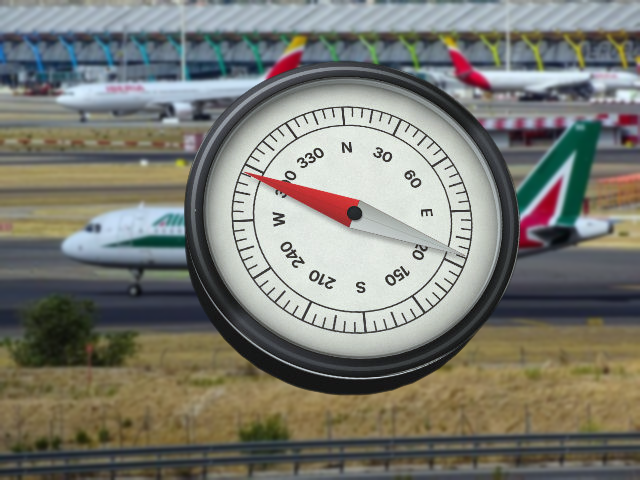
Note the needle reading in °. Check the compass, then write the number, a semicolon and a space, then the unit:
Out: 295; °
